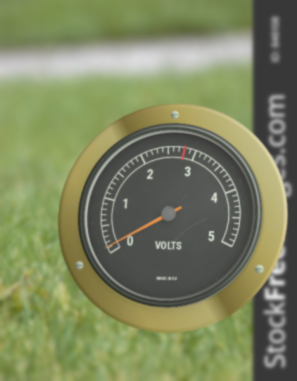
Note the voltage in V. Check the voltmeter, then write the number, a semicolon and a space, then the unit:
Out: 0.1; V
